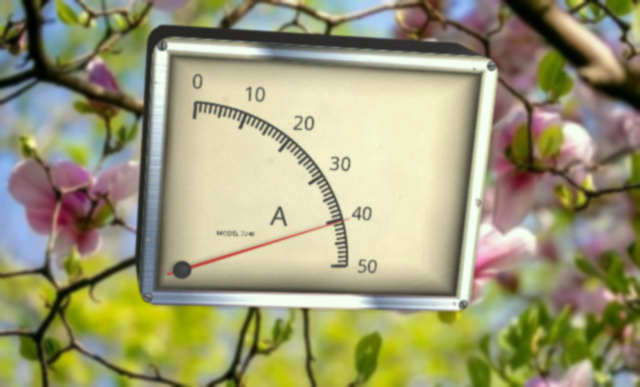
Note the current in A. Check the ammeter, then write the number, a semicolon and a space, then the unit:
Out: 40; A
